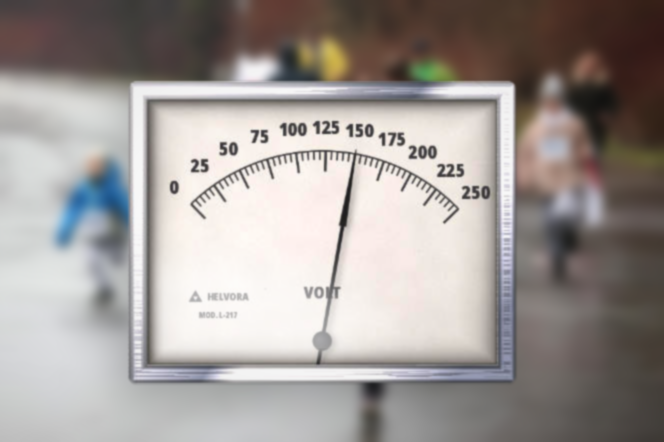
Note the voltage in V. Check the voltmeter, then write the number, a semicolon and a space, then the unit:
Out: 150; V
